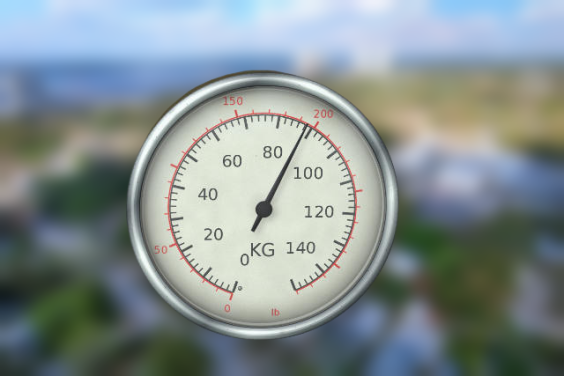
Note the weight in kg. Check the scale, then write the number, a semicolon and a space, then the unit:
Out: 88; kg
